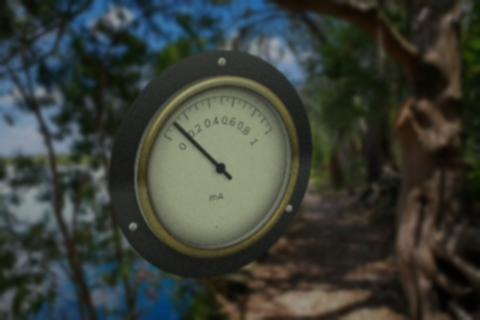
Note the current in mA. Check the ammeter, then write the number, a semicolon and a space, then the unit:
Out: 0.1; mA
